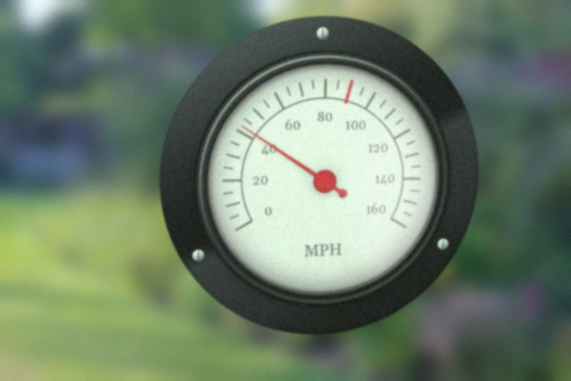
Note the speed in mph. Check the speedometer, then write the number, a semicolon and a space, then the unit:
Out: 42.5; mph
